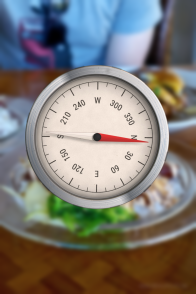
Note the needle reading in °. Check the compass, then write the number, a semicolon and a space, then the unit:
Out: 5; °
